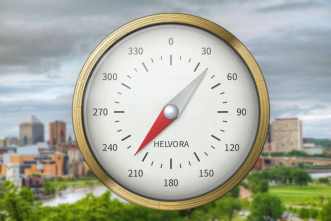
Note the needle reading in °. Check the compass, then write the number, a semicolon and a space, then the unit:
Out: 220; °
